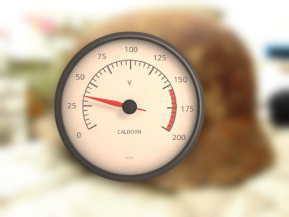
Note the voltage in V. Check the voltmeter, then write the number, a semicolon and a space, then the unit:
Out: 35; V
